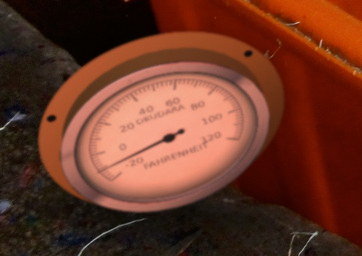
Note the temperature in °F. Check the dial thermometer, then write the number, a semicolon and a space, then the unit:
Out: -10; °F
